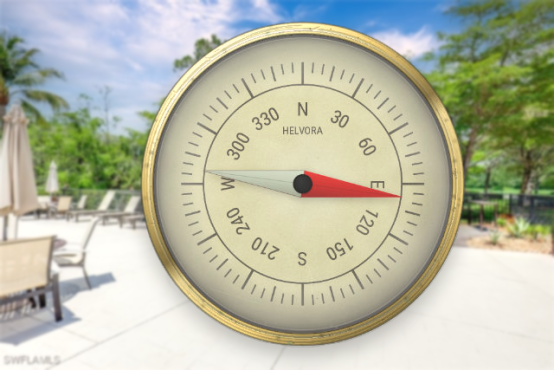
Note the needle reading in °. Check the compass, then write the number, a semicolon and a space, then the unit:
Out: 97.5; °
